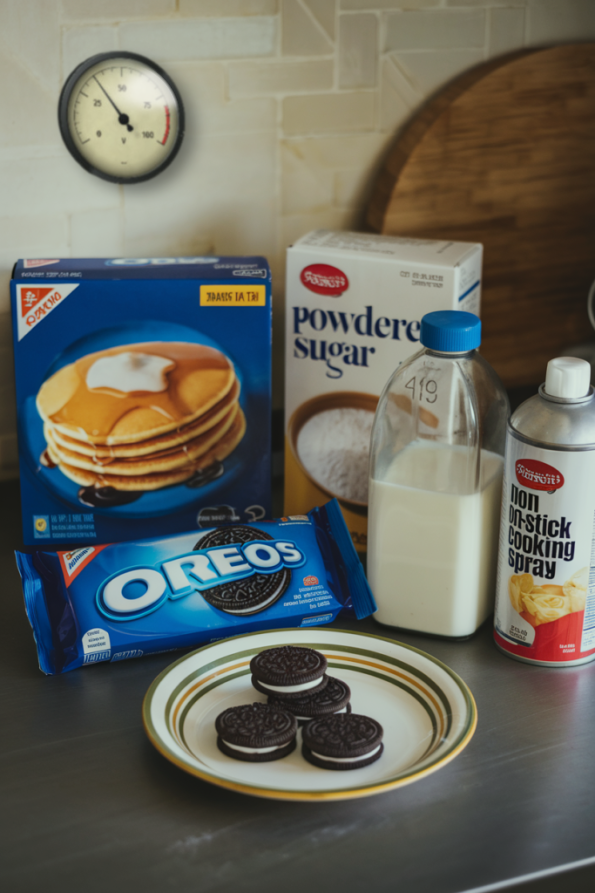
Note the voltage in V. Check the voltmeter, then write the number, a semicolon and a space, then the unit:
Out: 35; V
